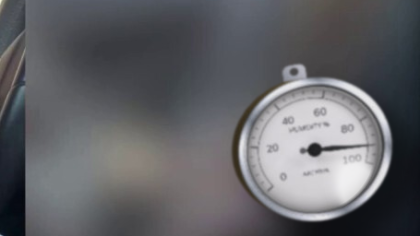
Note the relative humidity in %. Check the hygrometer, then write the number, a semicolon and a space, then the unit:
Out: 92; %
